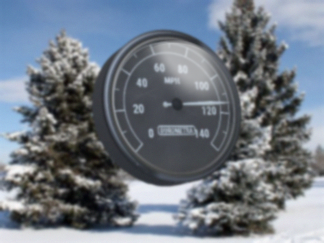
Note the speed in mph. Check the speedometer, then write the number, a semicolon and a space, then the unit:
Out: 115; mph
